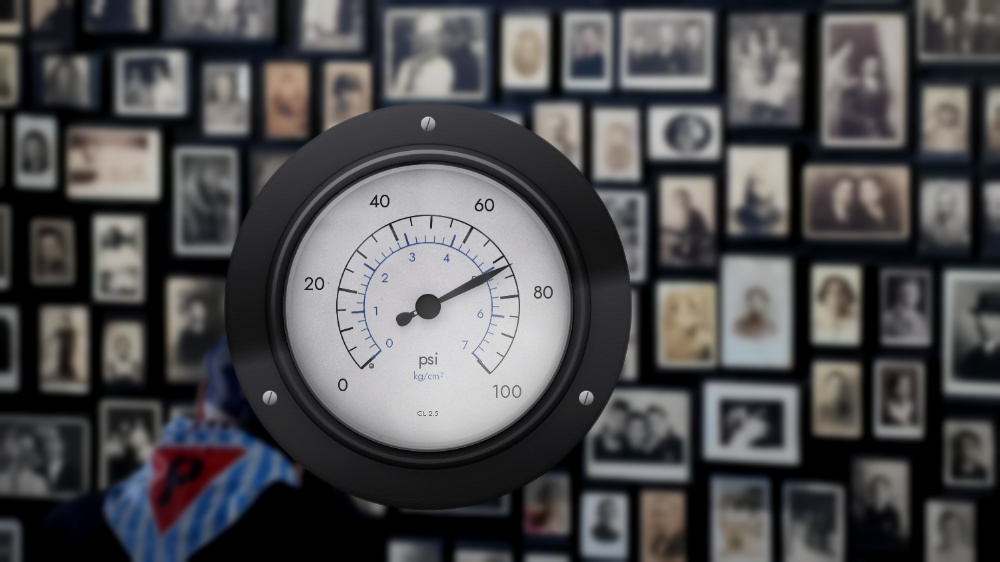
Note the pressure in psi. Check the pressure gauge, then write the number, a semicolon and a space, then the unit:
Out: 72.5; psi
